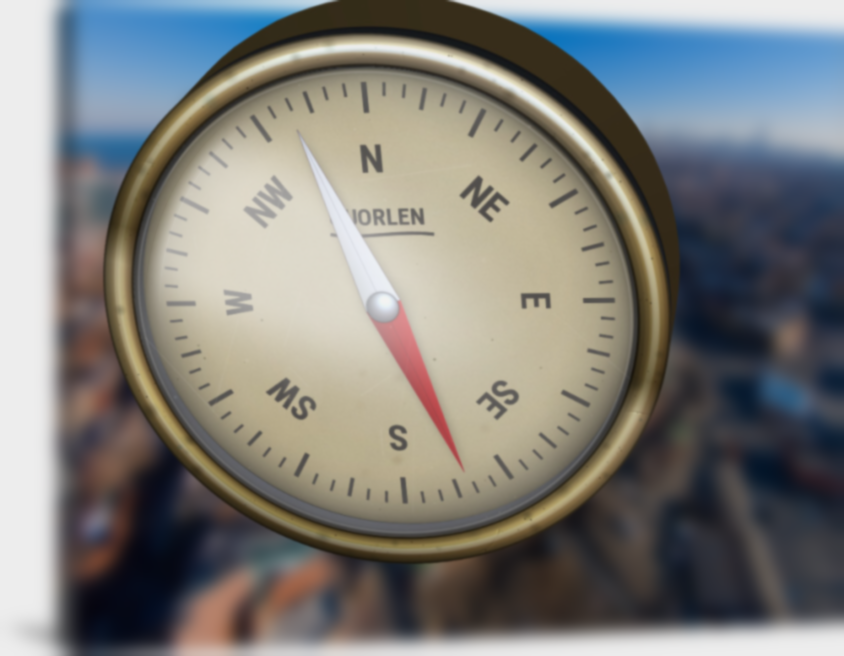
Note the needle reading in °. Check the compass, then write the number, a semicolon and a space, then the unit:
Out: 160; °
